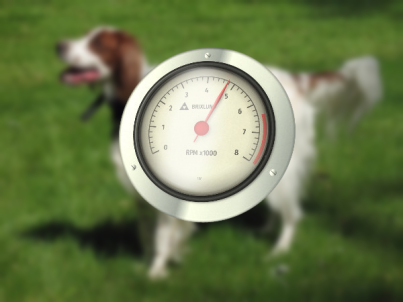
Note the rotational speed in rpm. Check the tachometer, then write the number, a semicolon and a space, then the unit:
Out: 4800; rpm
